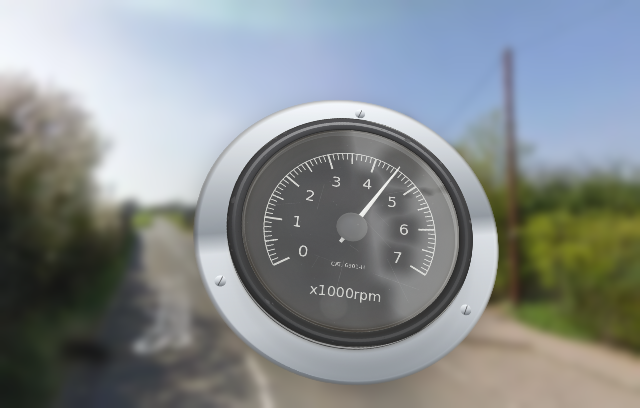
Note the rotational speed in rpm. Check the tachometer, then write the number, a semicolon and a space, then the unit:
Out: 4500; rpm
